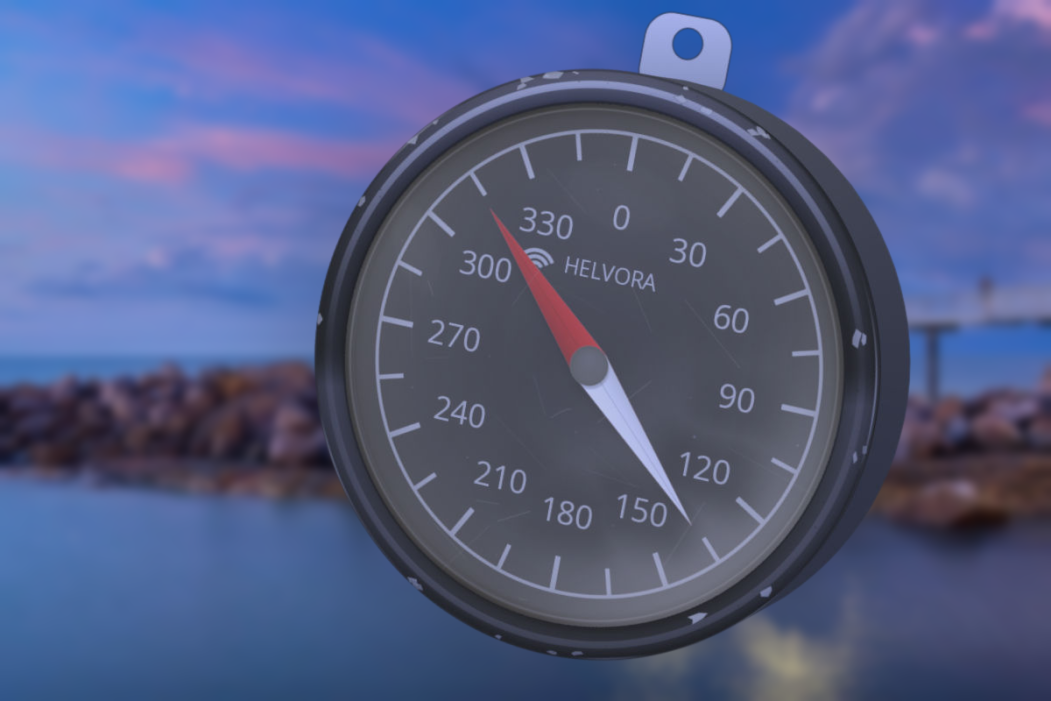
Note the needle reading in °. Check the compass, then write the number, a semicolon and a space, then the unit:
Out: 315; °
